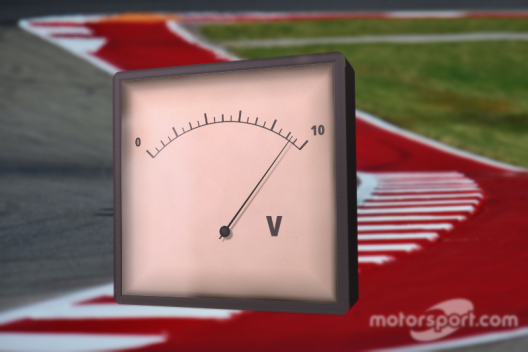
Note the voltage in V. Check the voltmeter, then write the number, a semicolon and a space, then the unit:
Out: 9.25; V
